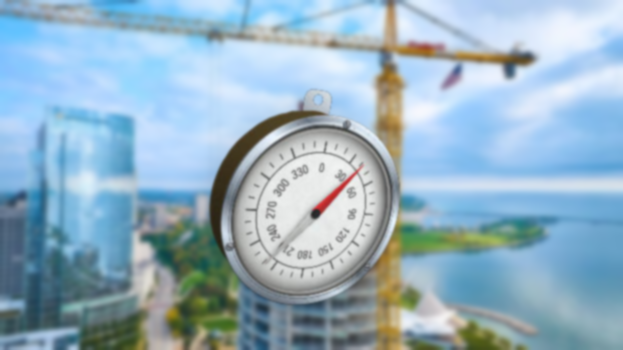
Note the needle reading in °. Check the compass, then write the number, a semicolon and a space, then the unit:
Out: 40; °
